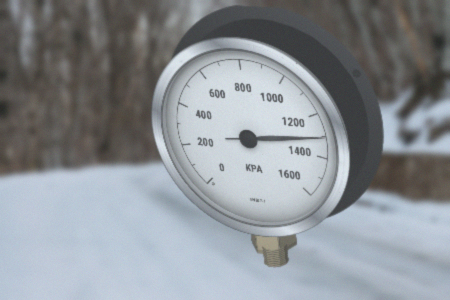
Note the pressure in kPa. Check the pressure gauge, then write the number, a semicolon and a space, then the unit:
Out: 1300; kPa
